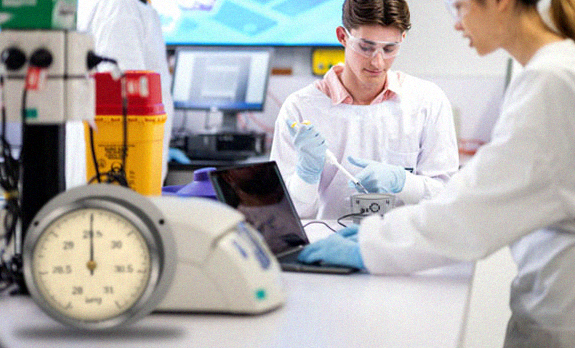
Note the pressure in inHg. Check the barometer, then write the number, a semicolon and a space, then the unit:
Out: 29.5; inHg
